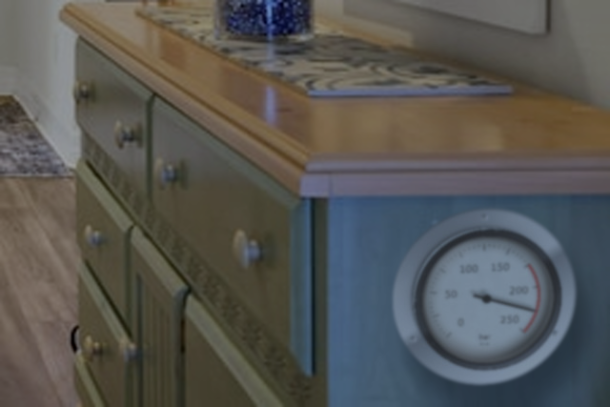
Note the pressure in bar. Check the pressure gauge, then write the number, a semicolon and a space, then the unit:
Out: 225; bar
